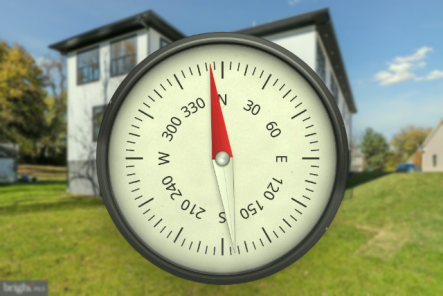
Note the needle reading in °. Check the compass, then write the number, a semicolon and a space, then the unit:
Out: 352.5; °
